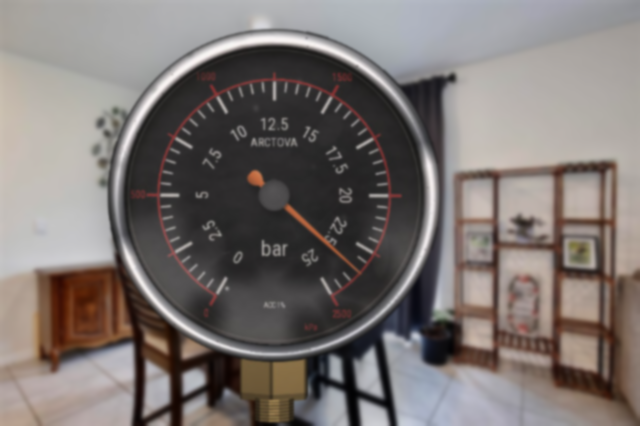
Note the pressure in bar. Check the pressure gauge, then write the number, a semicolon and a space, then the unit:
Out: 23.5; bar
